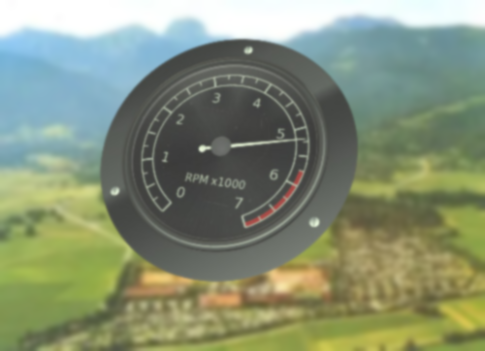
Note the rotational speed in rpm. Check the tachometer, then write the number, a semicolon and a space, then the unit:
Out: 5250; rpm
